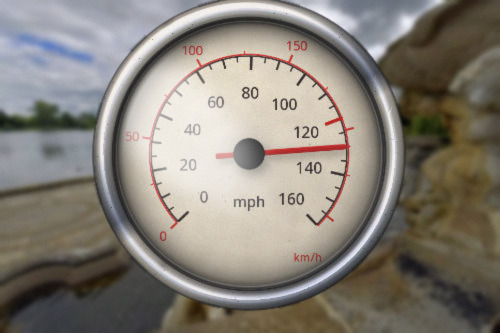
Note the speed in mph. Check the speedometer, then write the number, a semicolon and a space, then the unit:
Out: 130; mph
